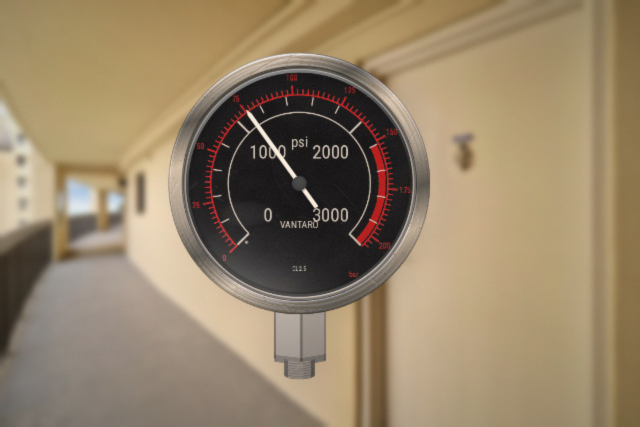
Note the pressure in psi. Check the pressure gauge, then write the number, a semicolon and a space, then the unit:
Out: 1100; psi
